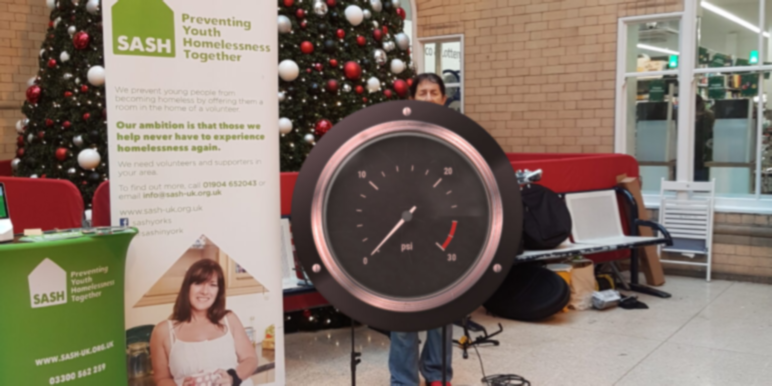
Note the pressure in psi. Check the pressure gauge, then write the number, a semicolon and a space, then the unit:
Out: 0; psi
